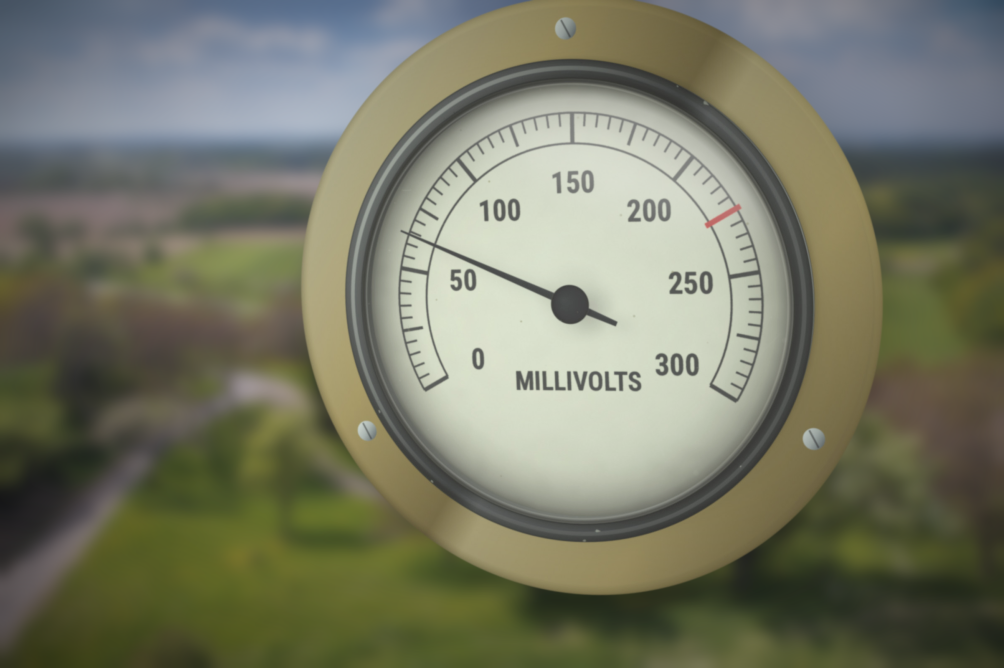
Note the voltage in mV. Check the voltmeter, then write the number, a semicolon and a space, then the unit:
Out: 65; mV
